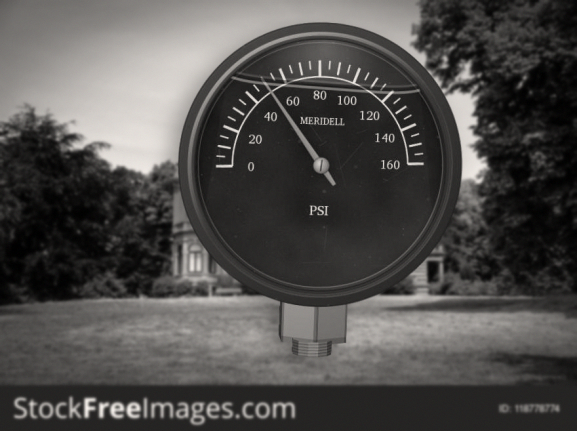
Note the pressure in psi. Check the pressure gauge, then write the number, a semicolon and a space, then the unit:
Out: 50; psi
